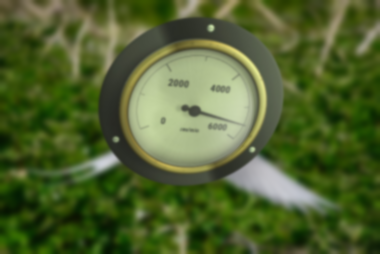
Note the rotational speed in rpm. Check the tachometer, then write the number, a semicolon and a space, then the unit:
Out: 5500; rpm
